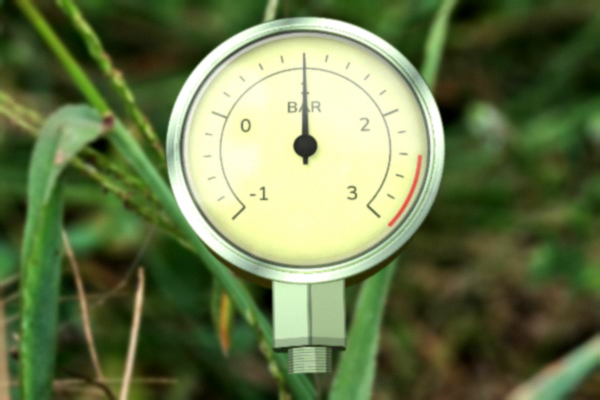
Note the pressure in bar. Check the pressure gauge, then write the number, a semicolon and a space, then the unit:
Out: 1; bar
